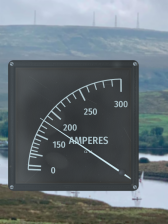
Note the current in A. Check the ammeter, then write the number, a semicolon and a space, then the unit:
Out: 180; A
